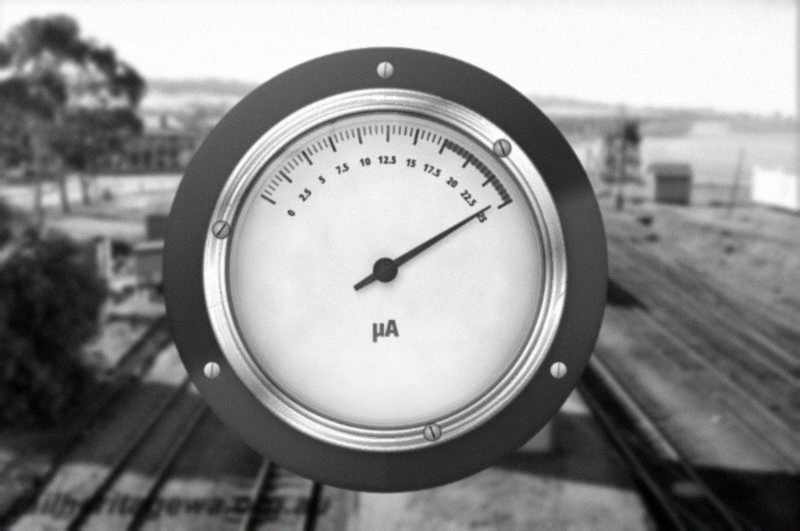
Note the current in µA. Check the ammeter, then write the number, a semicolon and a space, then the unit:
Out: 24.5; µA
